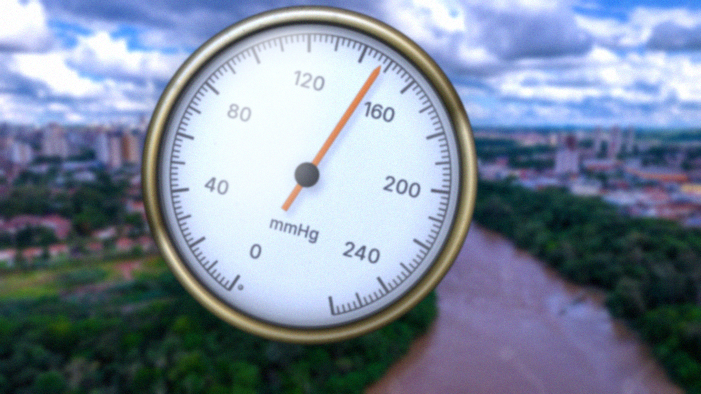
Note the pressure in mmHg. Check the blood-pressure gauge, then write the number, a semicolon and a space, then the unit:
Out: 148; mmHg
